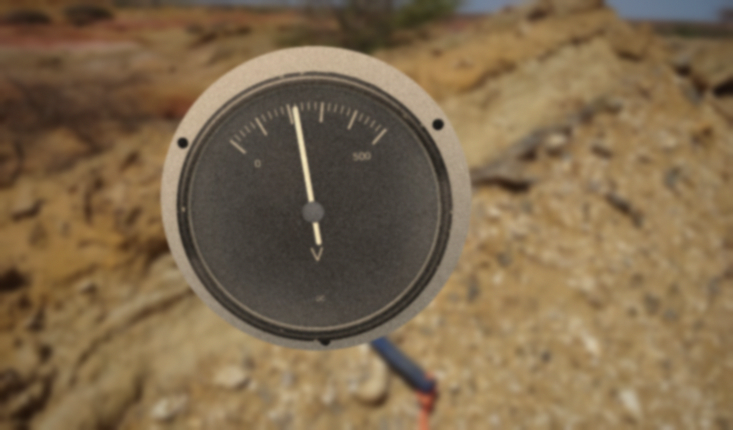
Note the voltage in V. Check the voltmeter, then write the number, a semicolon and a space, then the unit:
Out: 220; V
